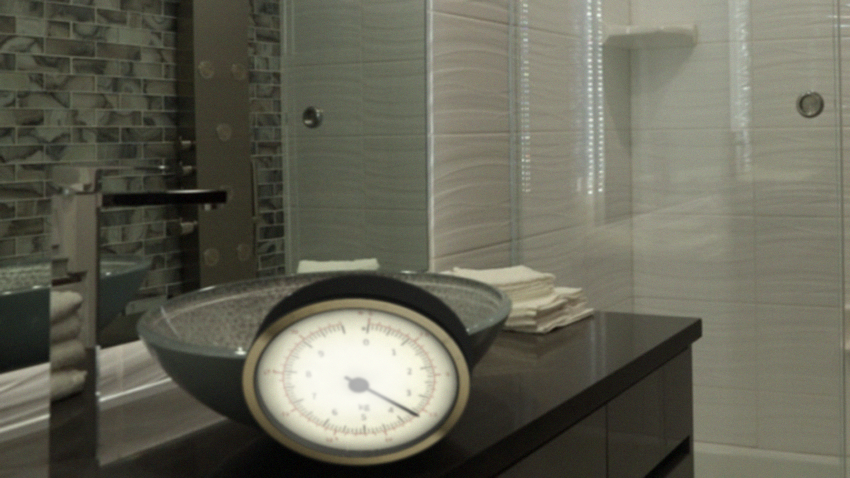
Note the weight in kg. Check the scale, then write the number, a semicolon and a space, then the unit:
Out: 3.5; kg
